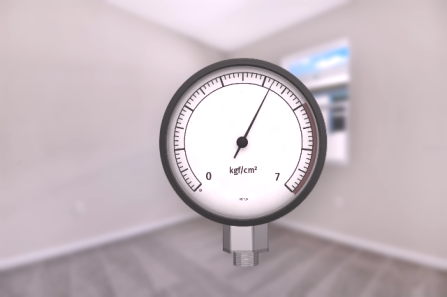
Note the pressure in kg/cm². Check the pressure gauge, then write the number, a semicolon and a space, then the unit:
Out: 4.2; kg/cm²
